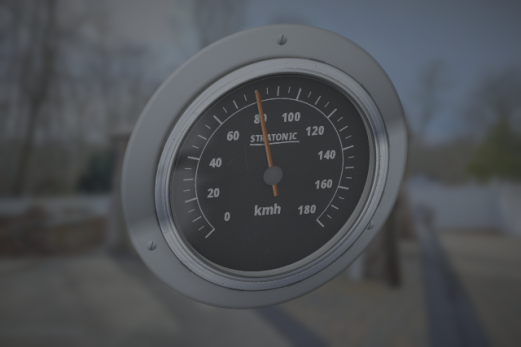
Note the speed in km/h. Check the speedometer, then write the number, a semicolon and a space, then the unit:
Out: 80; km/h
